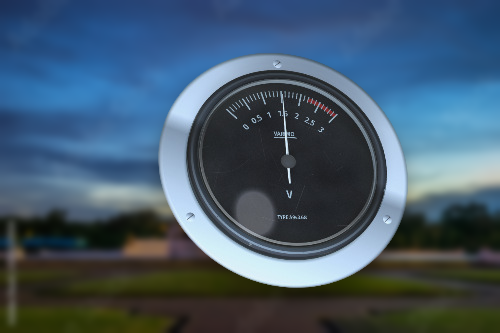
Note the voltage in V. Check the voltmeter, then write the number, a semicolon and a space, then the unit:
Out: 1.5; V
